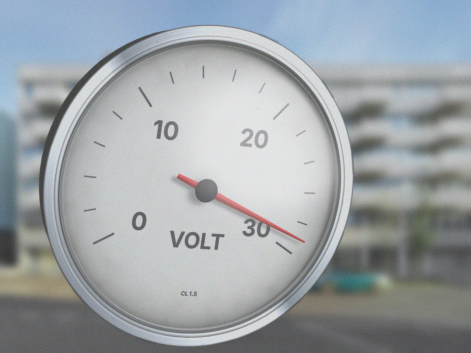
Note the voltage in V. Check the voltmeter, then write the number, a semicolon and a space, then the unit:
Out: 29; V
